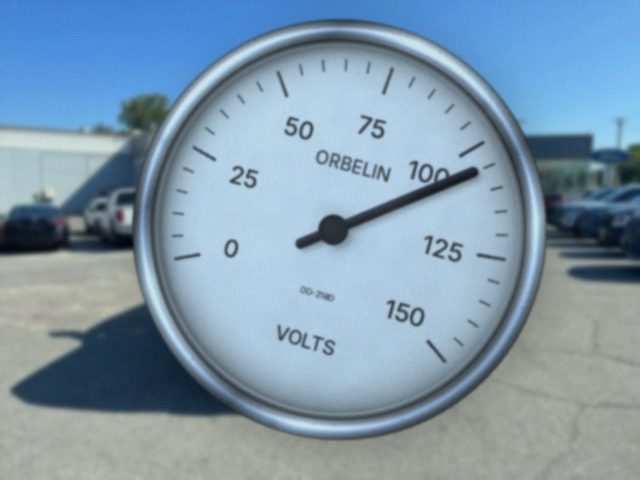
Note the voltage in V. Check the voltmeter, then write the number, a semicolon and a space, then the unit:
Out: 105; V
